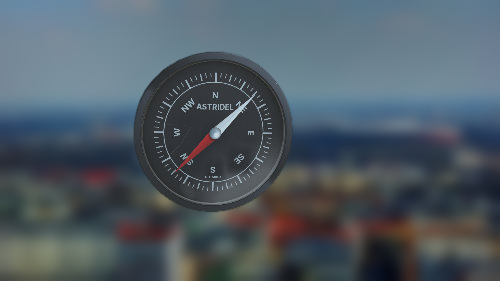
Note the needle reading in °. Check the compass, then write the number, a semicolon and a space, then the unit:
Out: 225; °
